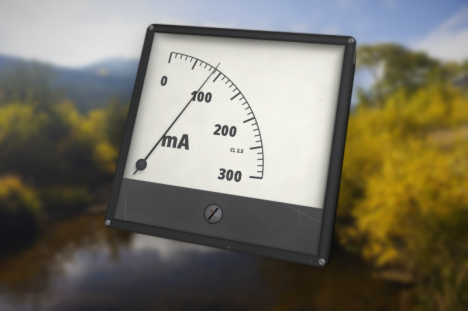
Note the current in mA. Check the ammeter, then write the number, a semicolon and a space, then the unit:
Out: 90; mA
